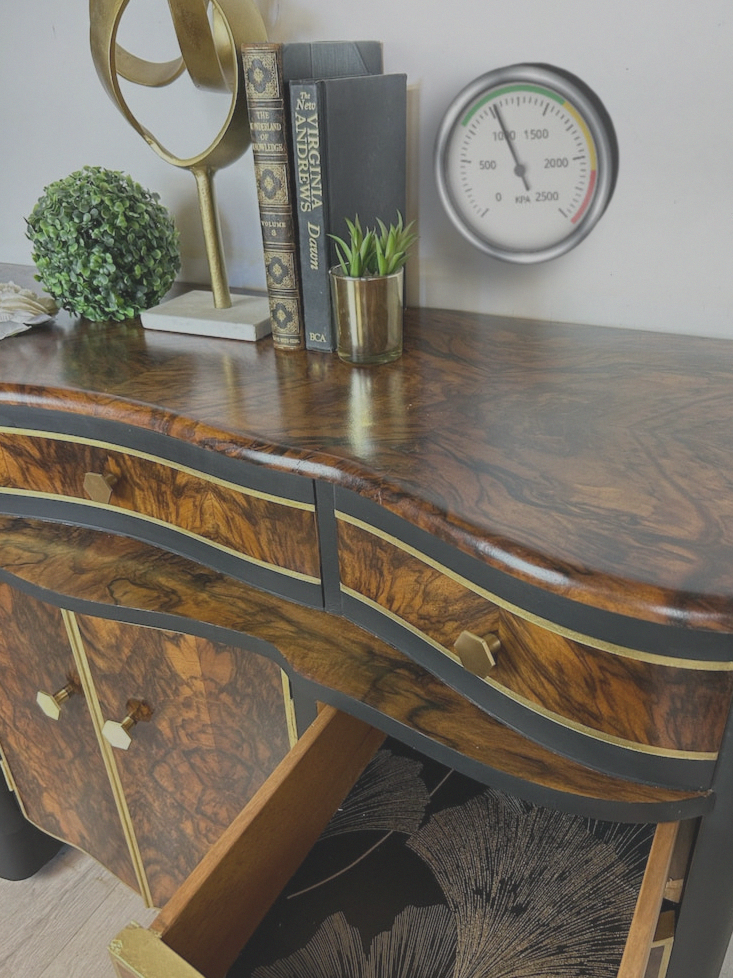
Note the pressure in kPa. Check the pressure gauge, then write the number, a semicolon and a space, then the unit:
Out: 1050; kPa
